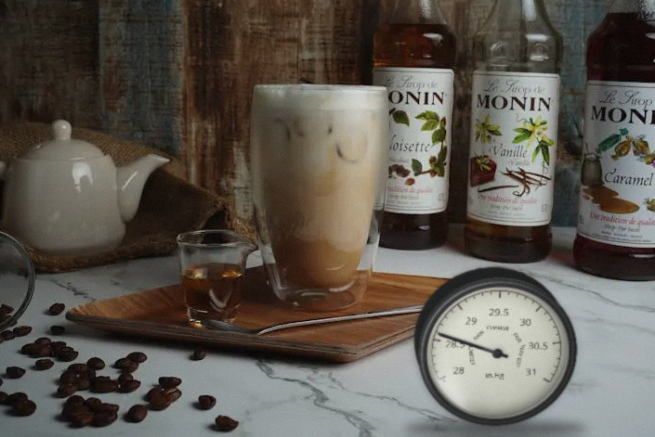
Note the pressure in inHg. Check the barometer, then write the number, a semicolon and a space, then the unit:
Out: 28.6; inHg
